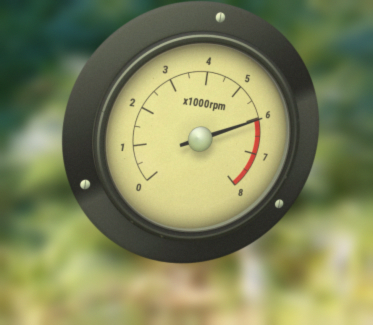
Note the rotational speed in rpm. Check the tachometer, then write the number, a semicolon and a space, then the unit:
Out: 6000; rpm
